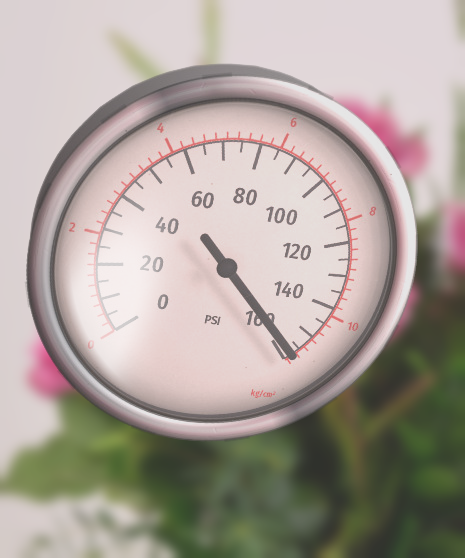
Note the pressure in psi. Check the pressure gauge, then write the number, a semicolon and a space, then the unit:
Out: 157.5; psi
